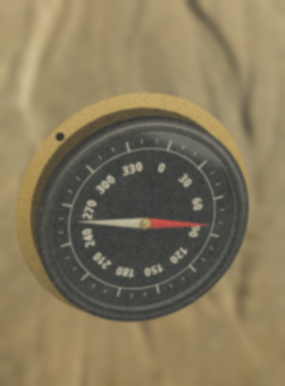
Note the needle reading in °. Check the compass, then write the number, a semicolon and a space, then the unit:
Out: 80; °
